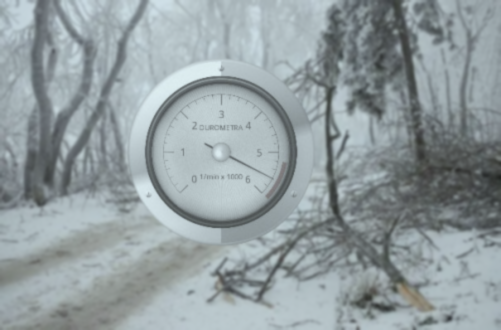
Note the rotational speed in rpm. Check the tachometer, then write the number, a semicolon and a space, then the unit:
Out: 5600; rpm
